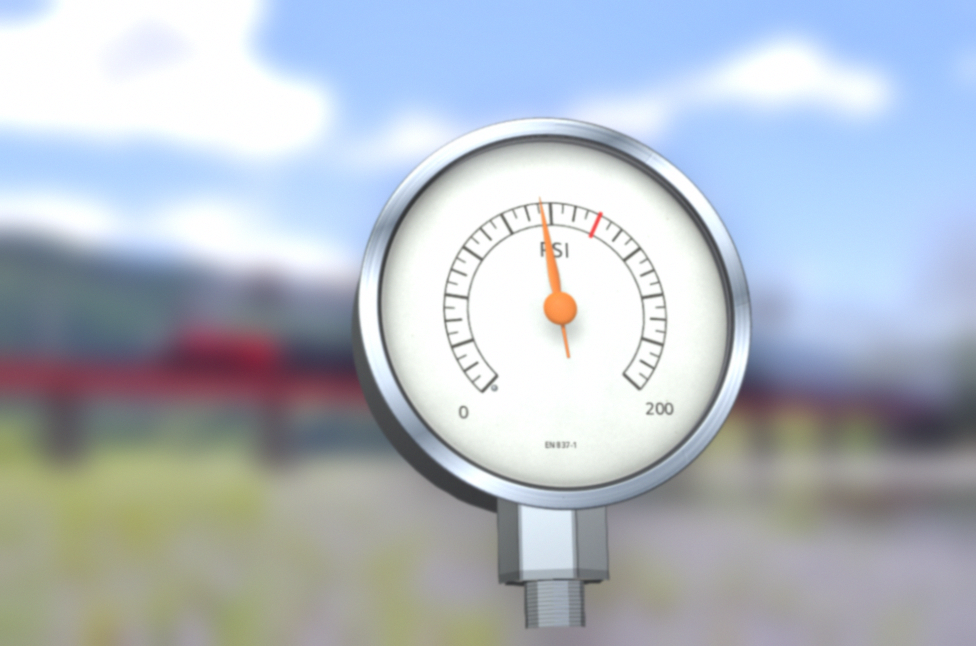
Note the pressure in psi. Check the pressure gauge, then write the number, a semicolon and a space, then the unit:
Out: 95; psi
